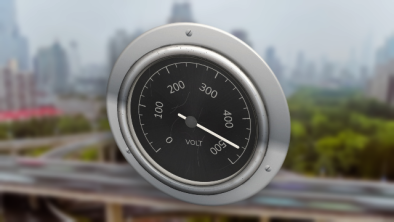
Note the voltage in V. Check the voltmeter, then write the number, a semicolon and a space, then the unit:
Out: 460; V
